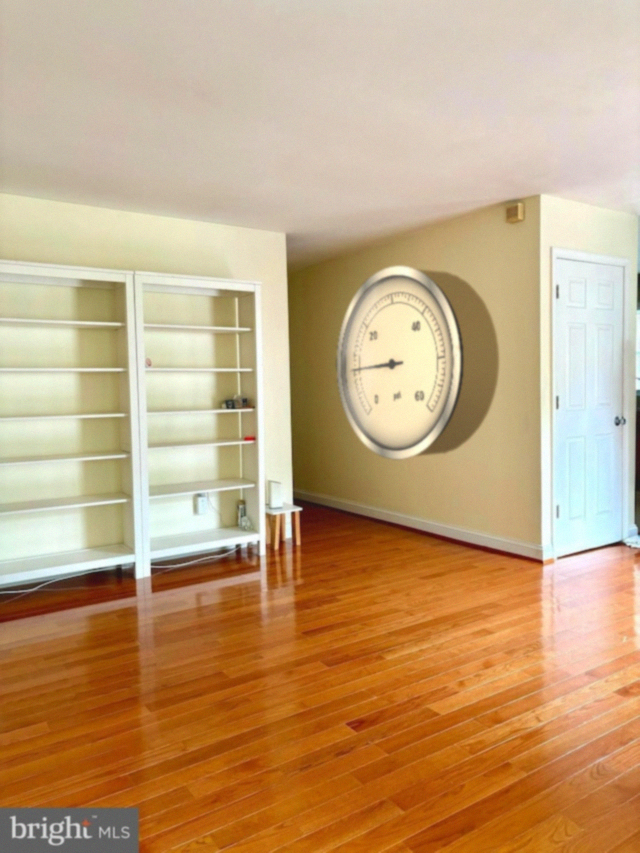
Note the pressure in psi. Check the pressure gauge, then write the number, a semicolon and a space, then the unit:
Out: 10; psi
